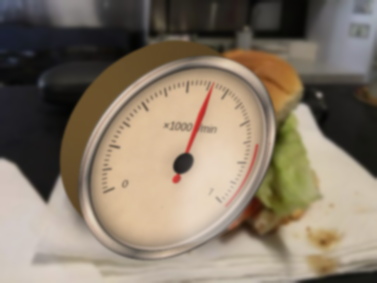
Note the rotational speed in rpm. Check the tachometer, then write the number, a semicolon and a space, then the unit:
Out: 3500; rpm
